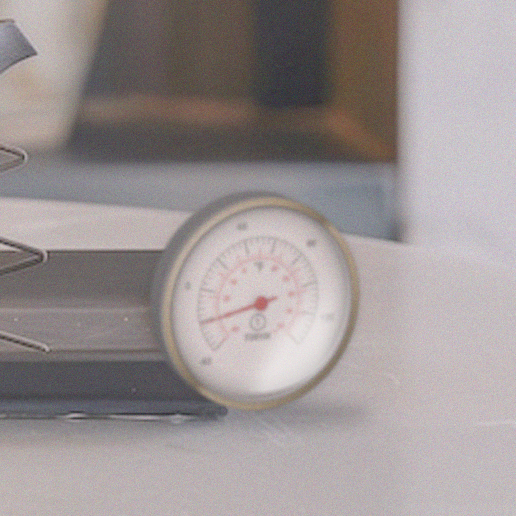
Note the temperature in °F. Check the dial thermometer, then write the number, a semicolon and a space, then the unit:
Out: -20; °F
